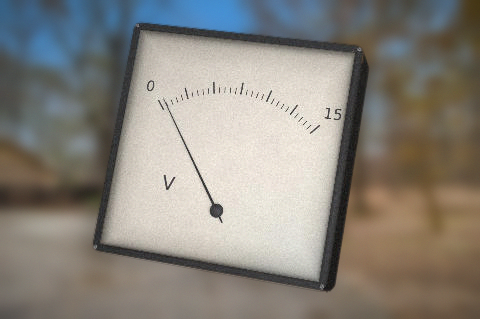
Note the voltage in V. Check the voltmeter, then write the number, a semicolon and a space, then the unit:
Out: 0.5; V
